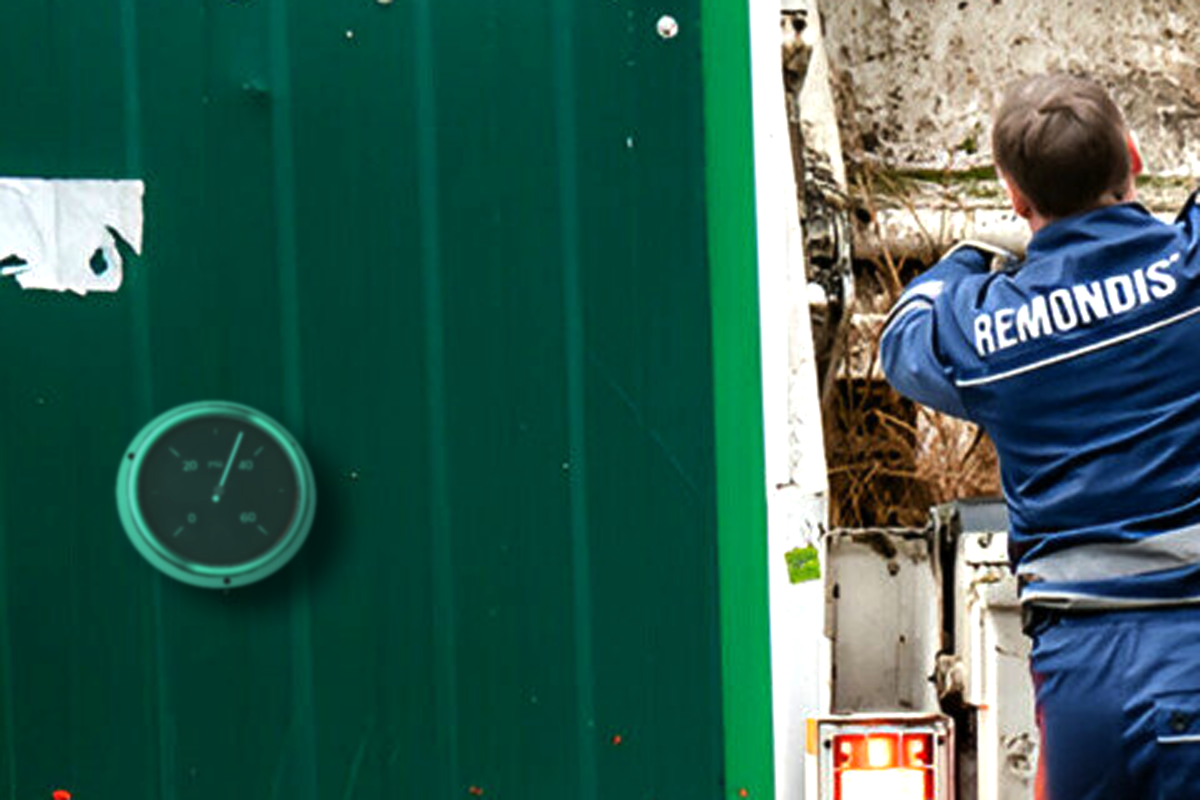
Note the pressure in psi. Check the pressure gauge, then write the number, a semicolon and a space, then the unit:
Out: 35; psi
